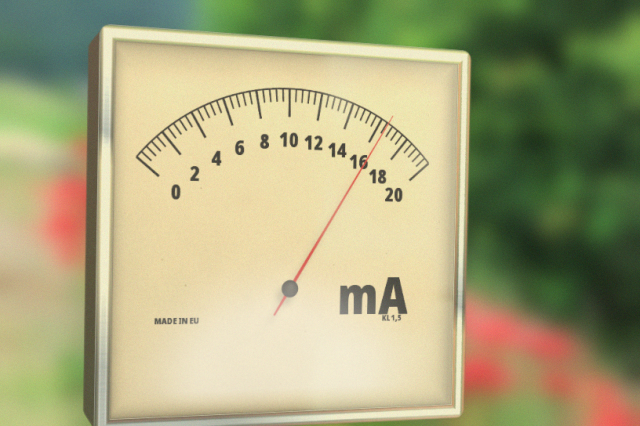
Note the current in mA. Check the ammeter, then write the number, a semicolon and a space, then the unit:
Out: 16.4; mA
